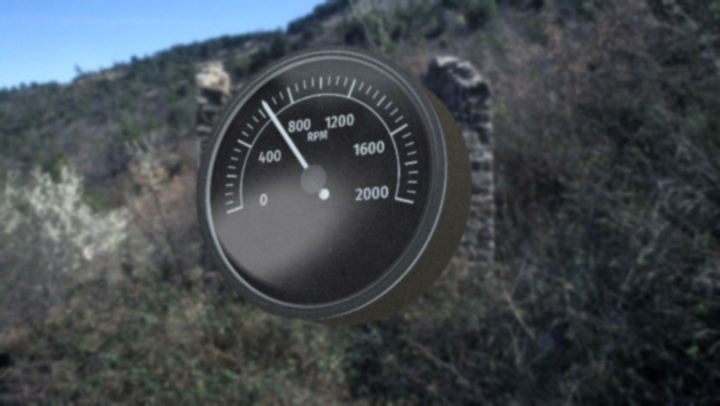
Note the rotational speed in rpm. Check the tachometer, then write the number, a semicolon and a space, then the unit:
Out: 650; rpm
